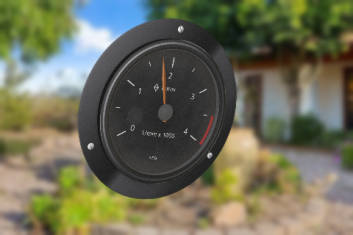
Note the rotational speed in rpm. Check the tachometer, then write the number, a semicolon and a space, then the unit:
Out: 1750; rpm
